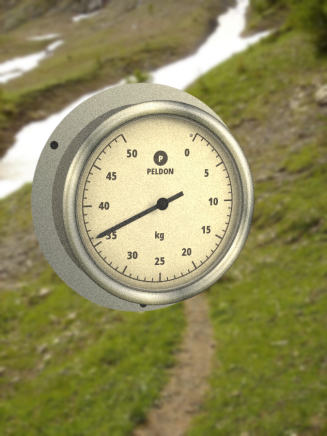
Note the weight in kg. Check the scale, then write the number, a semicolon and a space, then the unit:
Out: 36; kg
